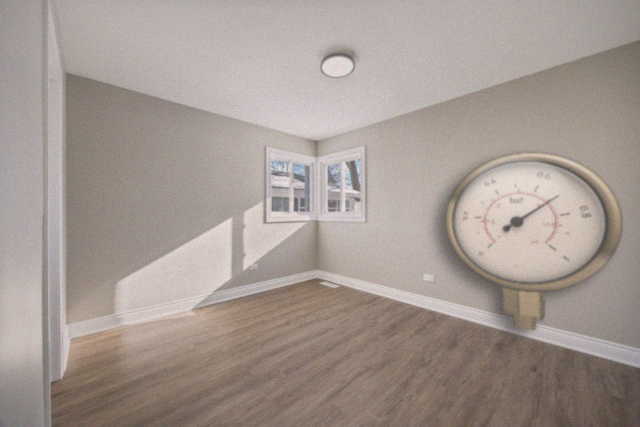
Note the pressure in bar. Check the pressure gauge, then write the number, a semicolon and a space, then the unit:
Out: 0.7; bar
